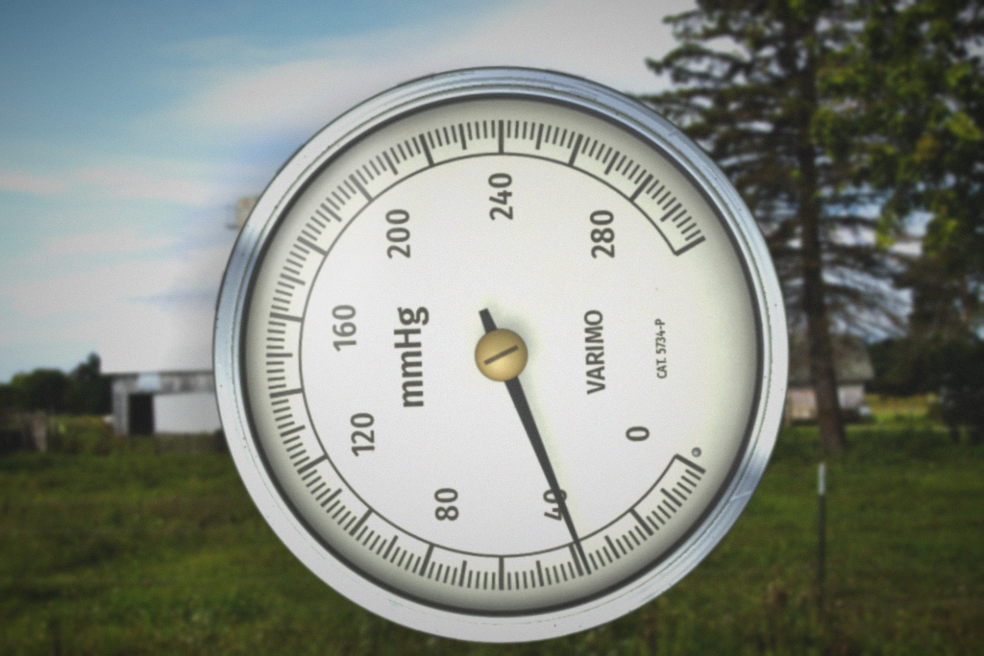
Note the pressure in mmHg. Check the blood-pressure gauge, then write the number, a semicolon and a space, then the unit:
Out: 38; mmHg
